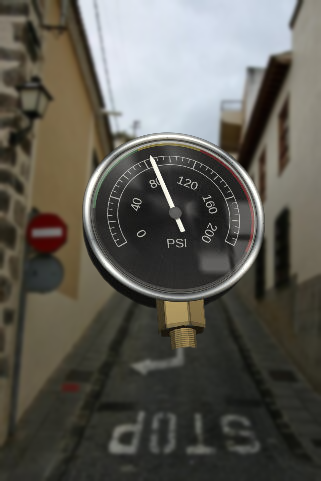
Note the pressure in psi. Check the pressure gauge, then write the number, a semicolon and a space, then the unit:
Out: 85; psi
